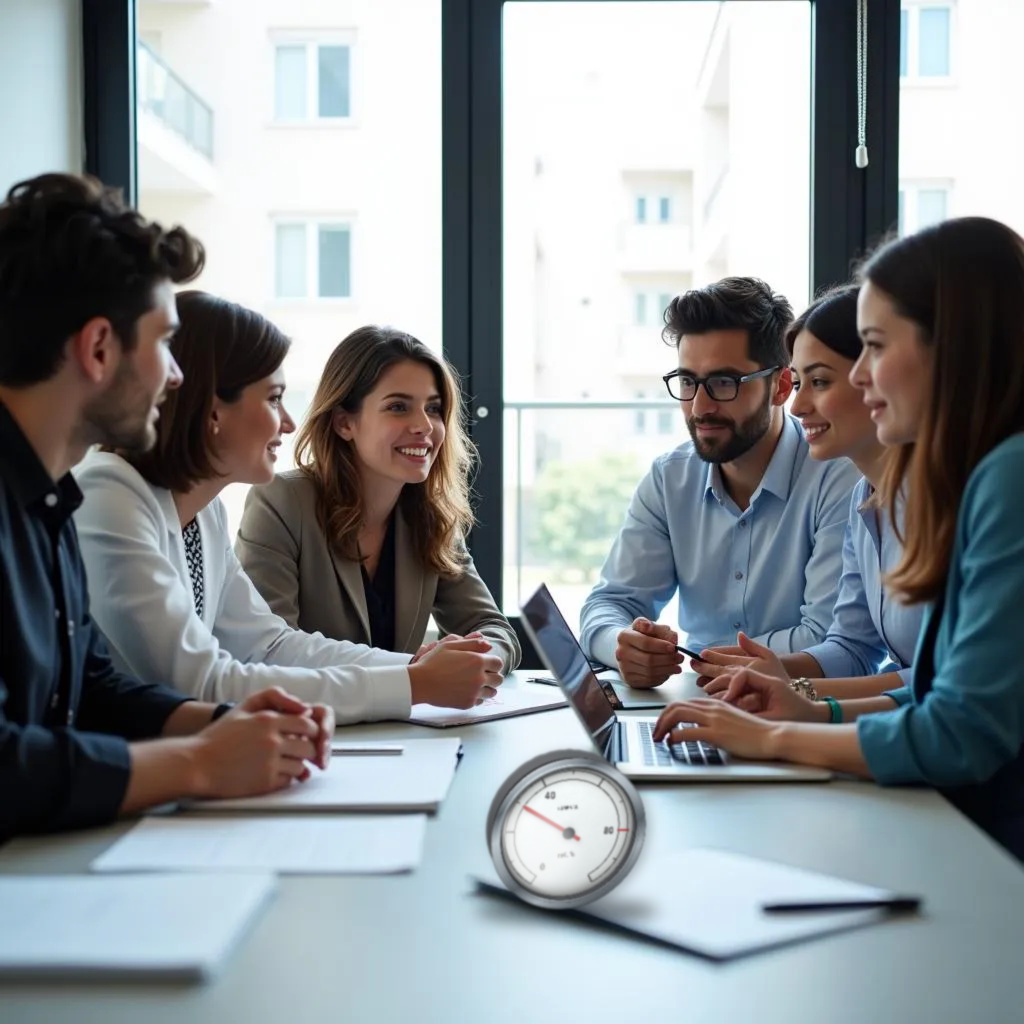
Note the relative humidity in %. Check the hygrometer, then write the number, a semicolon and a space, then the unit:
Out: 30; %
